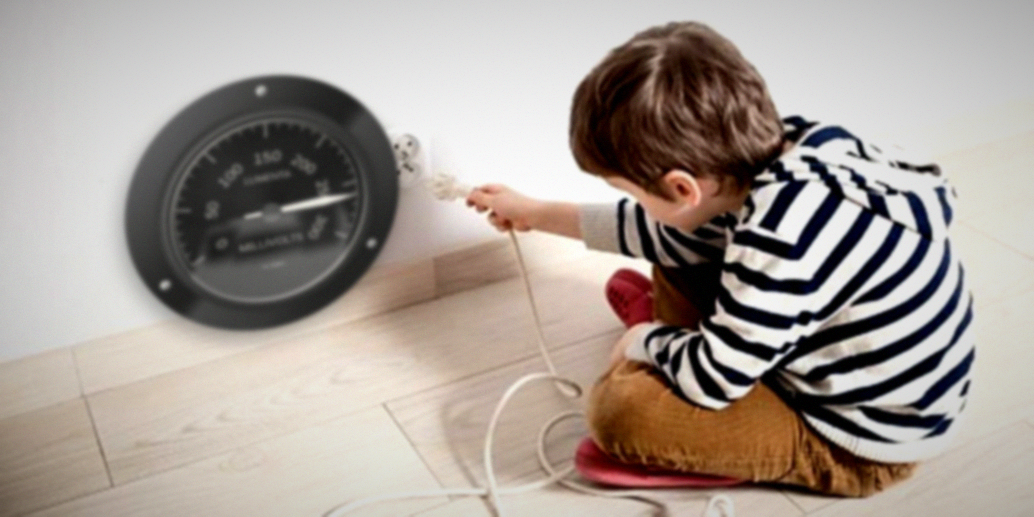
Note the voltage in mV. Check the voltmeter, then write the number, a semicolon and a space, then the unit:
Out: 260; mV
